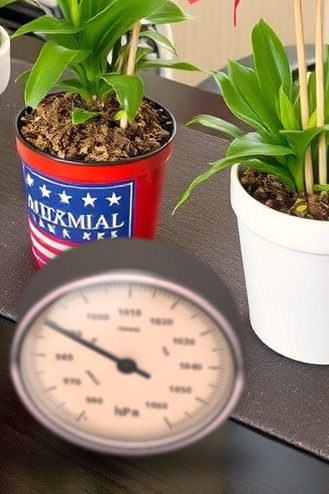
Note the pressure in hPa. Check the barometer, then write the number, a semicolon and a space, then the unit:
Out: 990; hPa
